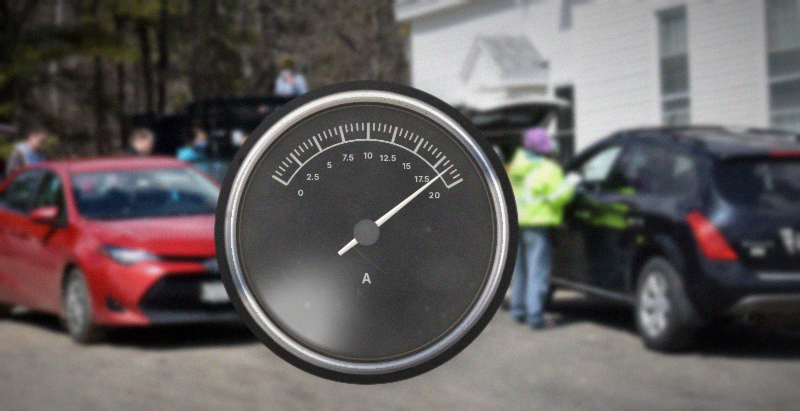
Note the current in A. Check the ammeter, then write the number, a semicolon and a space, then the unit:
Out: 18.5; A
